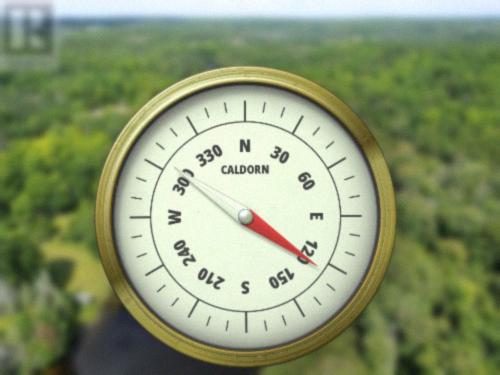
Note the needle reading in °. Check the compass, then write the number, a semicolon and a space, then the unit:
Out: 125; °
